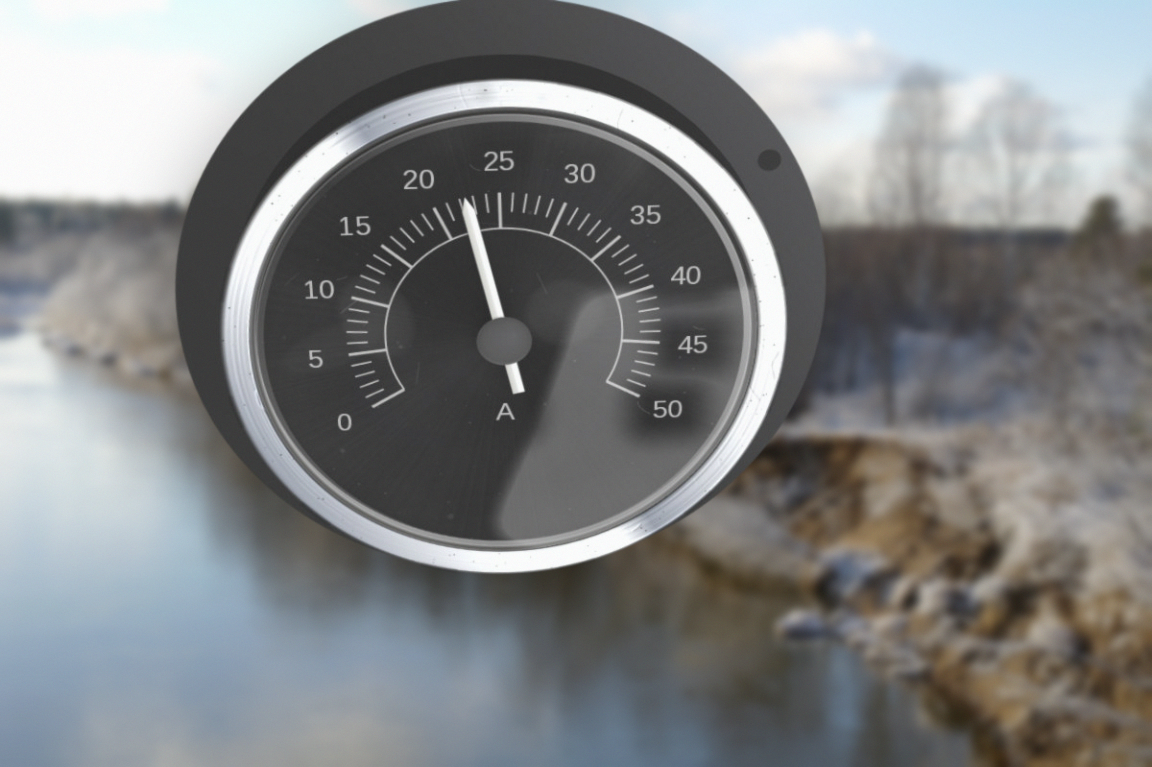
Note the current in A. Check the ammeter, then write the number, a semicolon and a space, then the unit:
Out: 22.5; A
